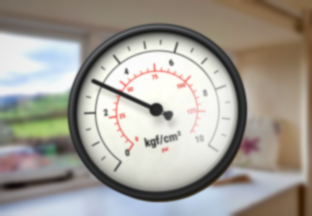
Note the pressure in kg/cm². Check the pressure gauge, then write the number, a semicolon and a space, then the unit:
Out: 3; kg/cm²
